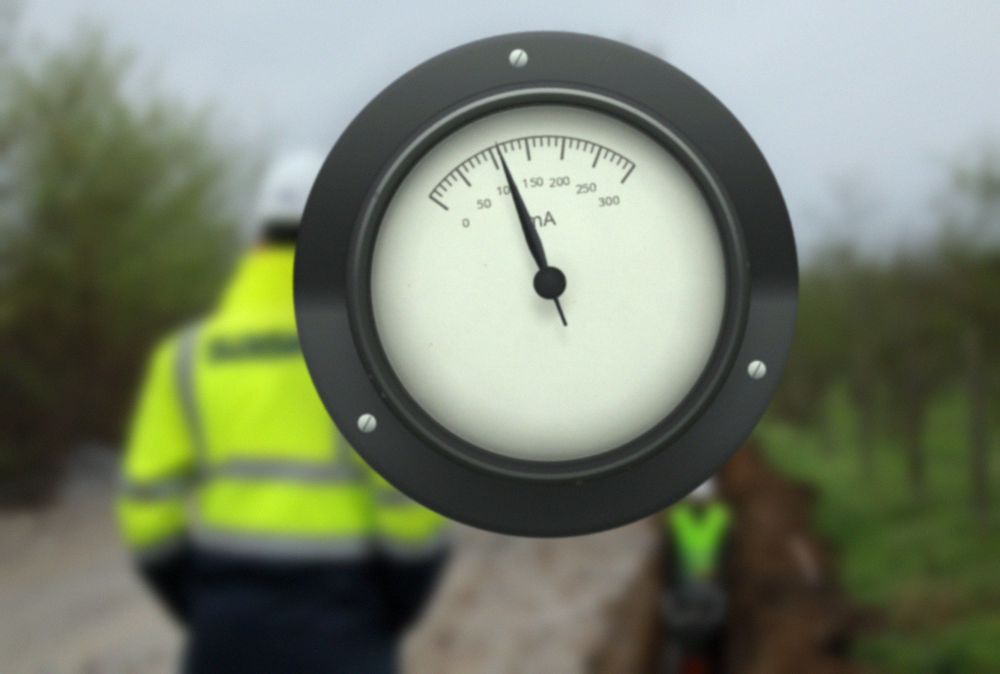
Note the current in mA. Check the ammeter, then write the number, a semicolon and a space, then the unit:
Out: 110; mA
